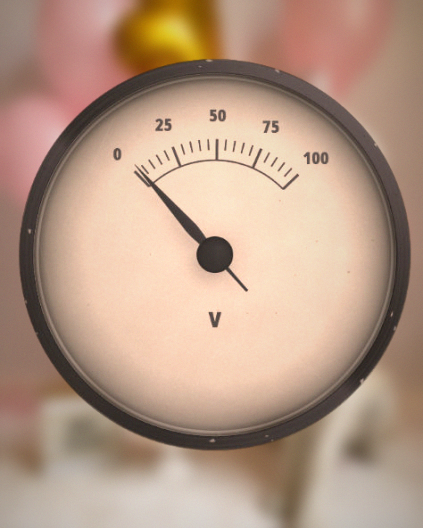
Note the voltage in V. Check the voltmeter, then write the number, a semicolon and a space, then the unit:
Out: 2.5; V
